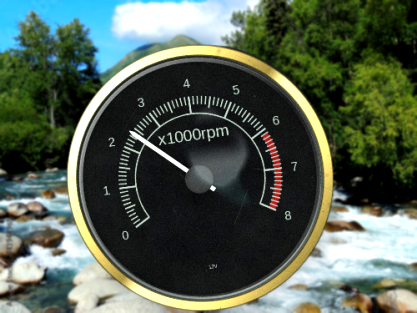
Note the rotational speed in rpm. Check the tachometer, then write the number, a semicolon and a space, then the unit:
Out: 2400; rpm
